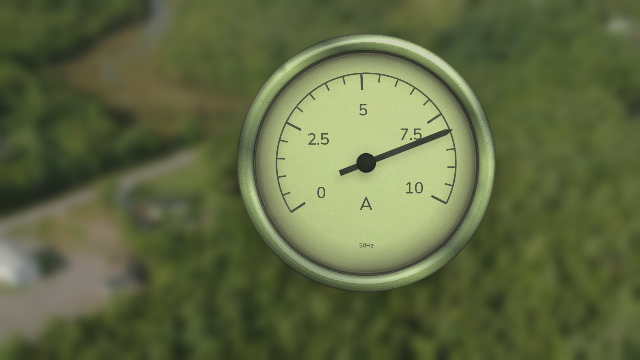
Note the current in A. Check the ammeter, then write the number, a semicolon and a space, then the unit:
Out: 8; A
